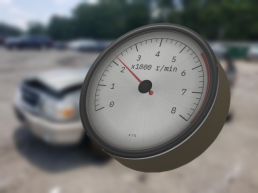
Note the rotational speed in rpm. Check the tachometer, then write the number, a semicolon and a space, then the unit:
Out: 2200; rpm
